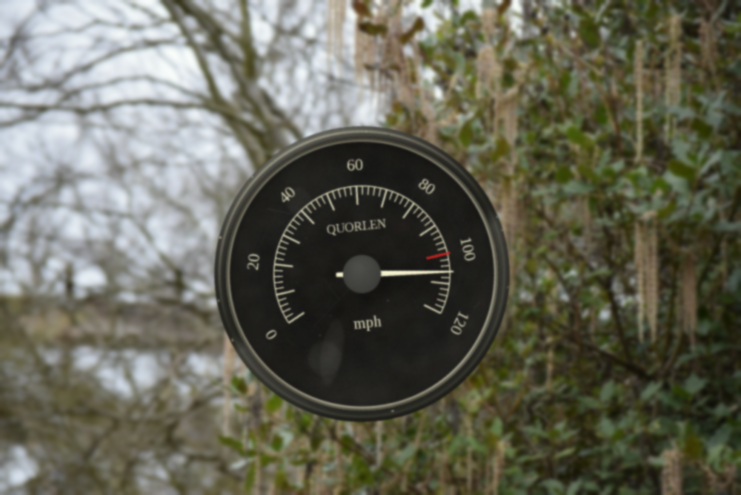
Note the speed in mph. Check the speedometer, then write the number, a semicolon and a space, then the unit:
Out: 106; mph
